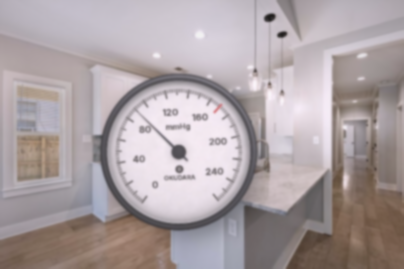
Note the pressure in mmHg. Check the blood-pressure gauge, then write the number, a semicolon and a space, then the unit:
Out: 90; mmHg
